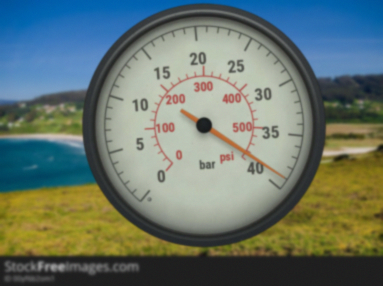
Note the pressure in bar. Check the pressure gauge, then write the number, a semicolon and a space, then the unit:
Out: 39; bar
